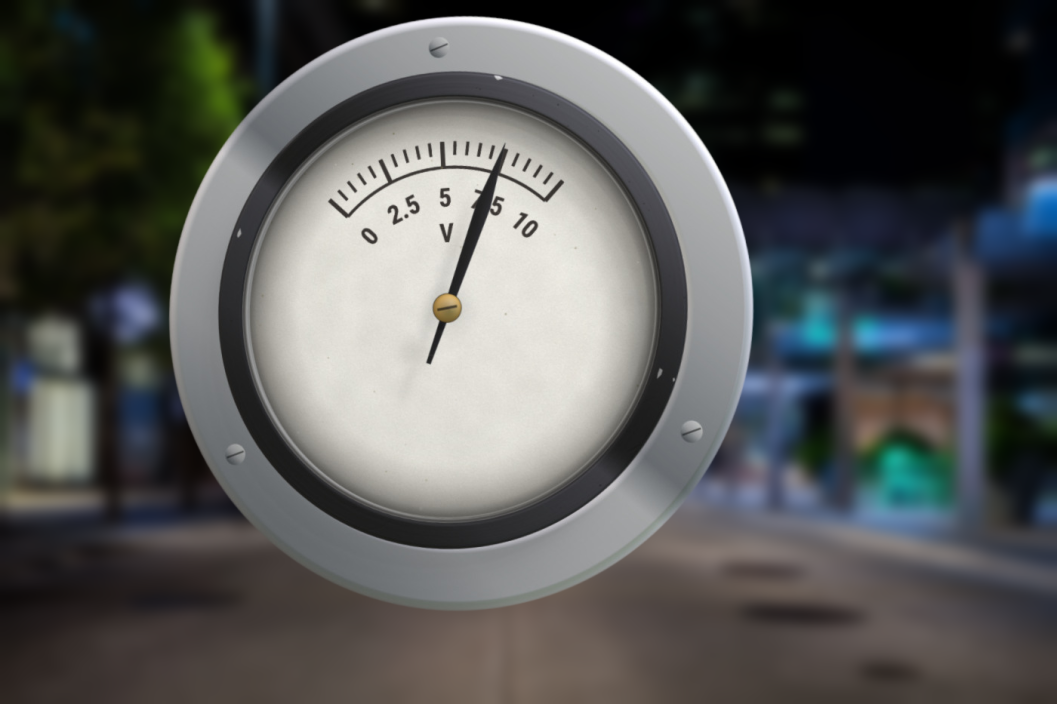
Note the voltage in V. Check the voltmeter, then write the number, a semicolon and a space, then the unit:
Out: 7.5; V
